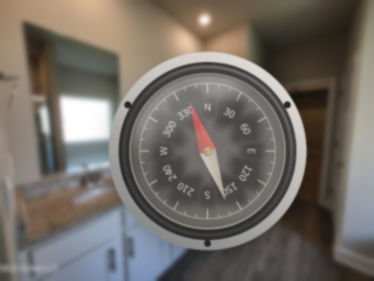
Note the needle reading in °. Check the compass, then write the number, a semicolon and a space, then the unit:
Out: 340; °
